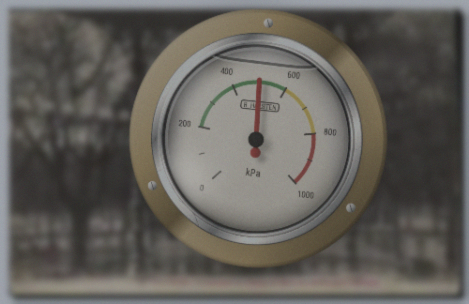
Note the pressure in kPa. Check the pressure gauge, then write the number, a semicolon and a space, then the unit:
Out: 500; kPa
